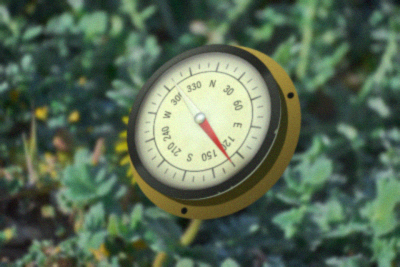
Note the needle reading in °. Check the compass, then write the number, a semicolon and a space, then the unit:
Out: 130; °
